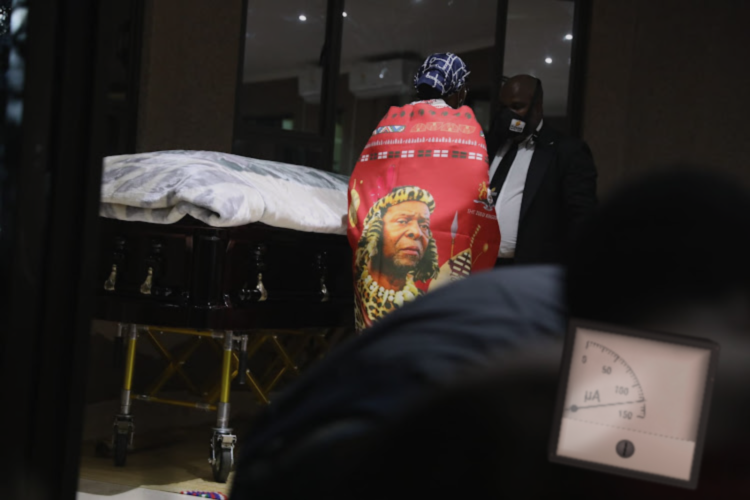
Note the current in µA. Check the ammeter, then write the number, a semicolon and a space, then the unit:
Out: 125; µA
